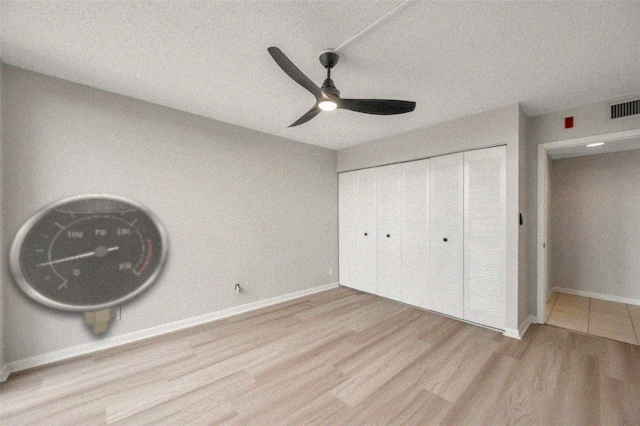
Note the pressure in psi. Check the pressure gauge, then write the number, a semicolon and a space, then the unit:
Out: 40; psi
